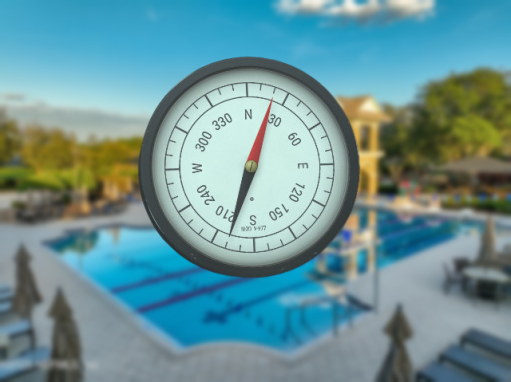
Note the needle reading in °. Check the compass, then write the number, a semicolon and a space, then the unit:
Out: 20; °
